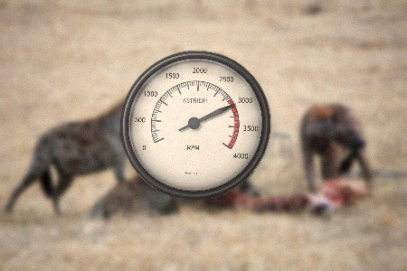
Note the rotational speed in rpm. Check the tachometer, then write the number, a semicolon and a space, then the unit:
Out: 3000; rpm
